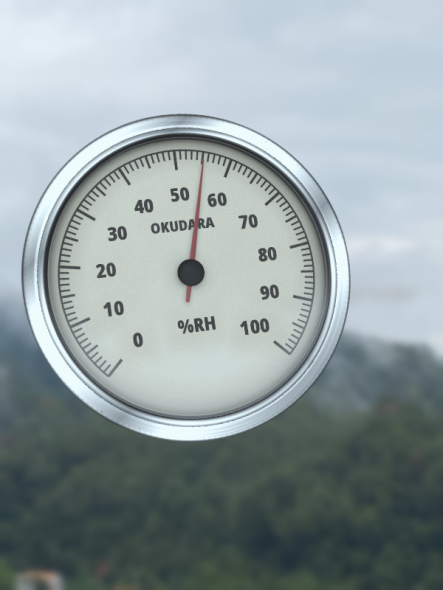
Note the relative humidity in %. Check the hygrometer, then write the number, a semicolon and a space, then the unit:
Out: 55; %
